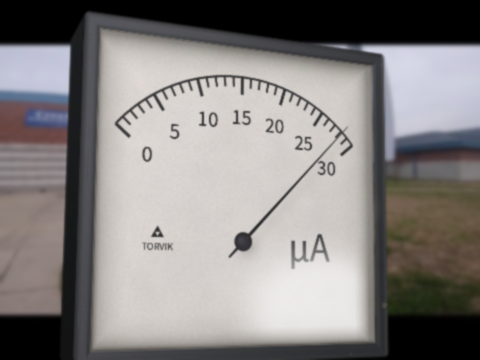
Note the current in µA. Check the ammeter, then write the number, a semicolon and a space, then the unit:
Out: 28; µA
